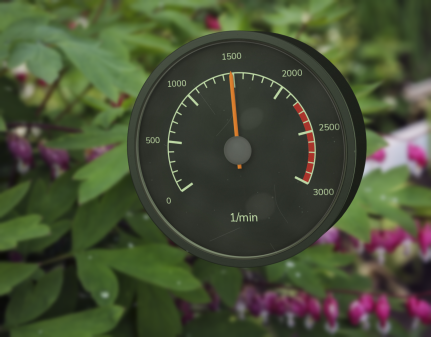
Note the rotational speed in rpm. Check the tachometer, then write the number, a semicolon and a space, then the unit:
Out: 1500; rpm
